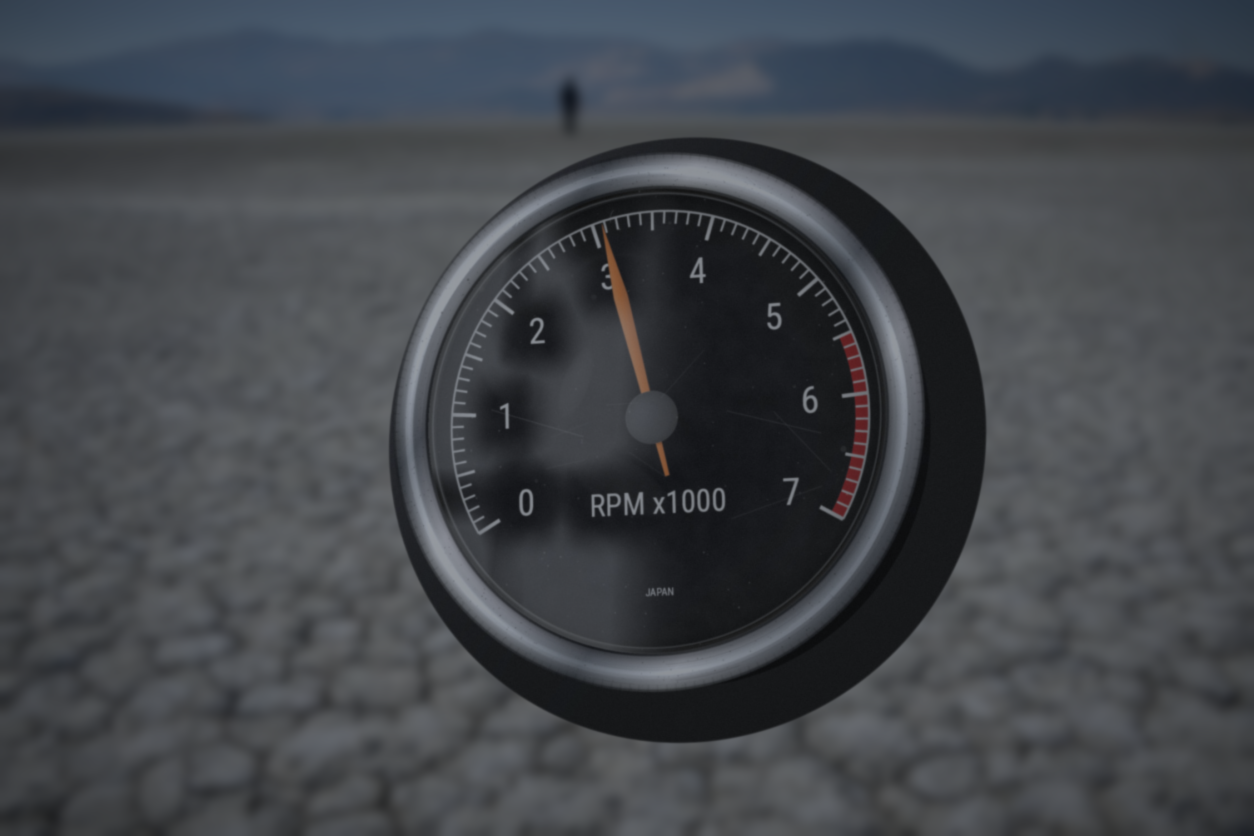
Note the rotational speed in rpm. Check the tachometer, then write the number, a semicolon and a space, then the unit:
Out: 3100; rpm
